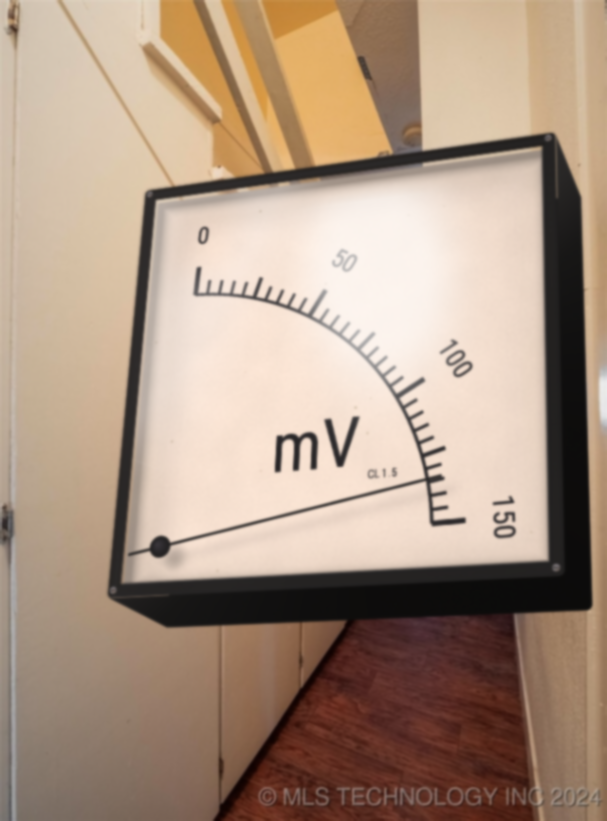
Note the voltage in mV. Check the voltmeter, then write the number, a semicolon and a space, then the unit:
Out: 135; mV
